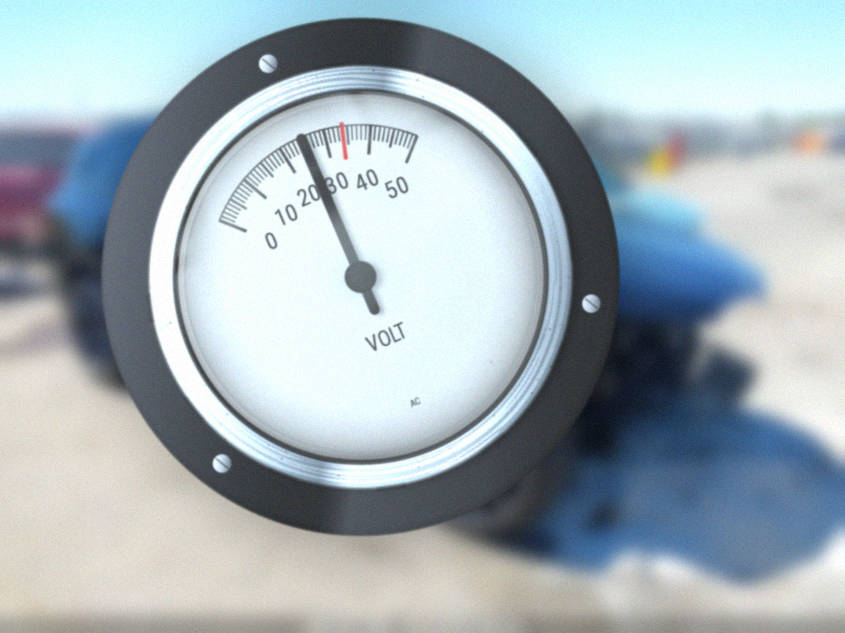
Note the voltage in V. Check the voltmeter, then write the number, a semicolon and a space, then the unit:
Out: 25; V
